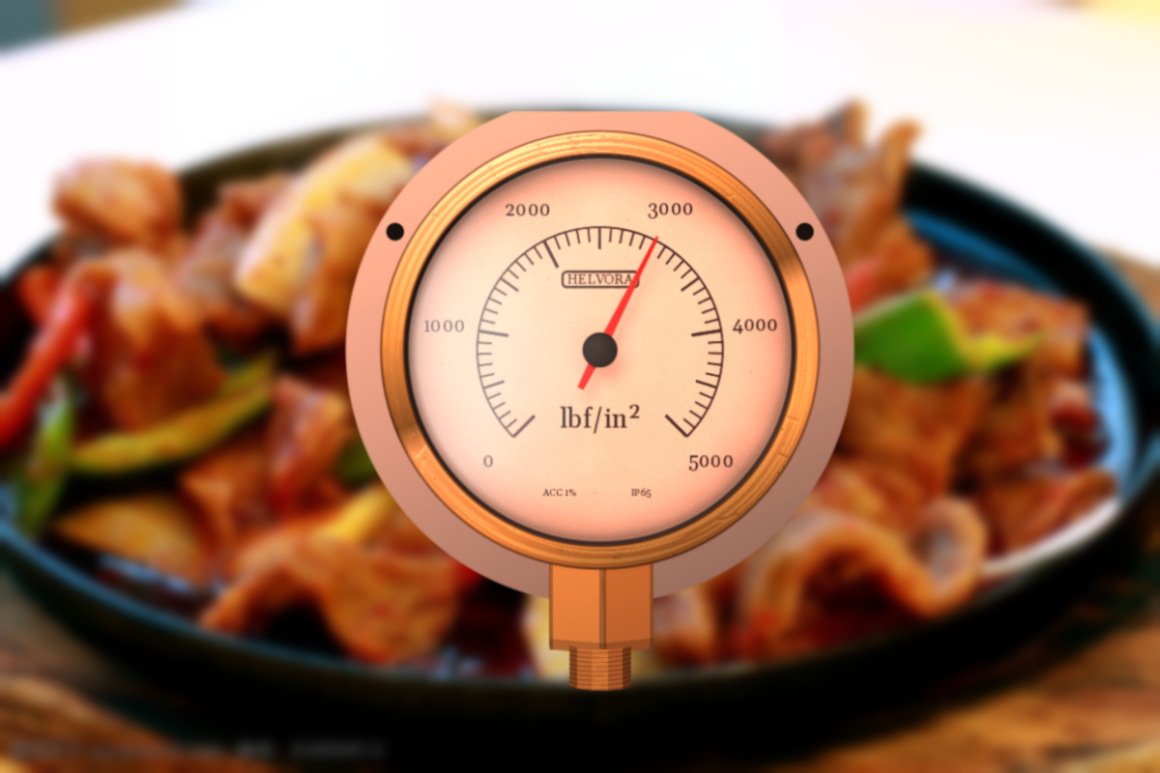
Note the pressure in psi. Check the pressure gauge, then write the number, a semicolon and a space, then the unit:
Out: 3000; psi
